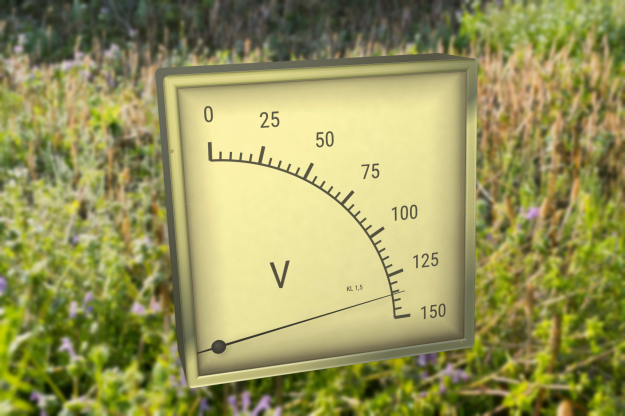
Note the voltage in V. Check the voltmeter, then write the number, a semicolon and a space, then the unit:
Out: 135; V
